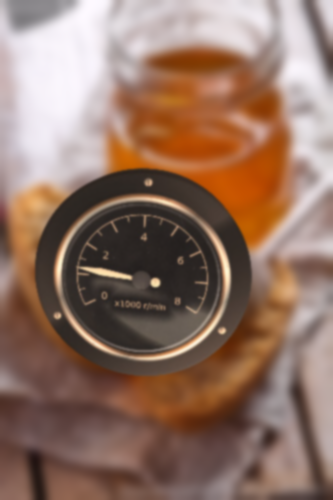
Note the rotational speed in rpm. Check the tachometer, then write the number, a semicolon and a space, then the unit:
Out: 1250; rpm
